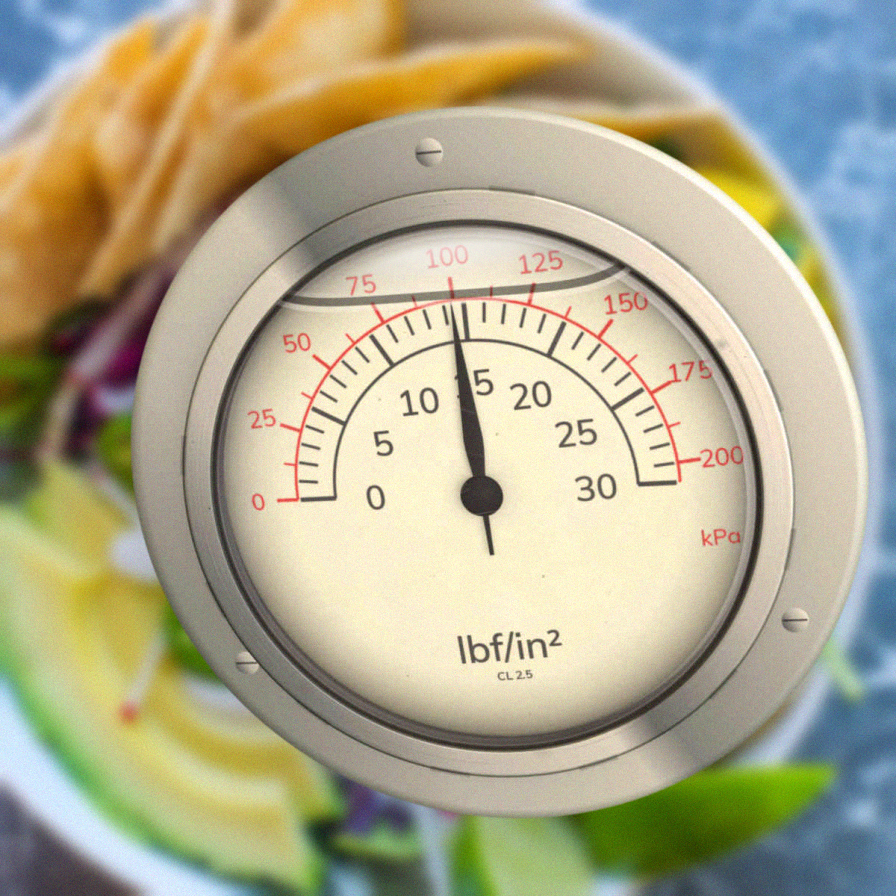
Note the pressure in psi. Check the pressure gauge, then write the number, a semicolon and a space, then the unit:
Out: 14.5; psi
